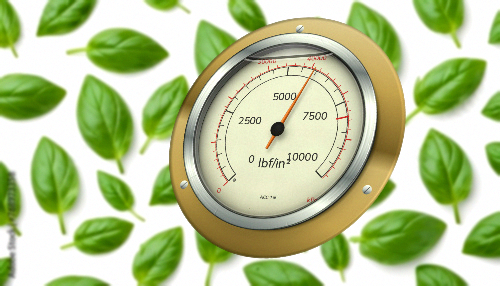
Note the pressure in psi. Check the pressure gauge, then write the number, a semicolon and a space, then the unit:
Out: 6000; psi
